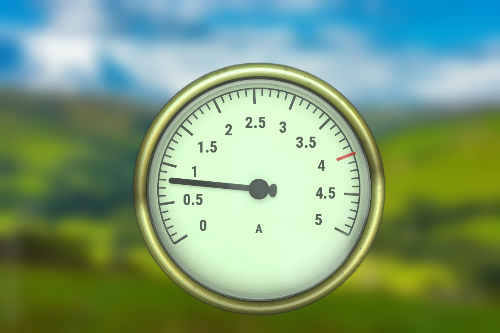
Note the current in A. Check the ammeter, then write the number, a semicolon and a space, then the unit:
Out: 0.8; A
